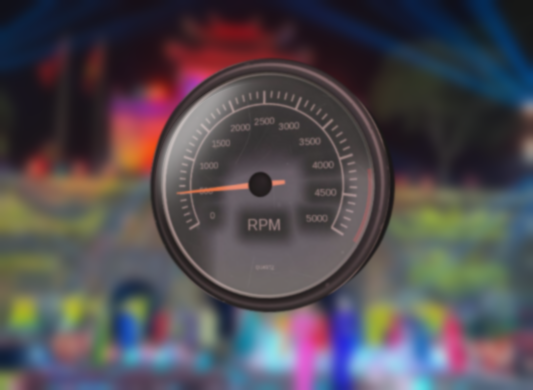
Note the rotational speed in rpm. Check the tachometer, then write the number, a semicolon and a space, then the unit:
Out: 500; rpm
